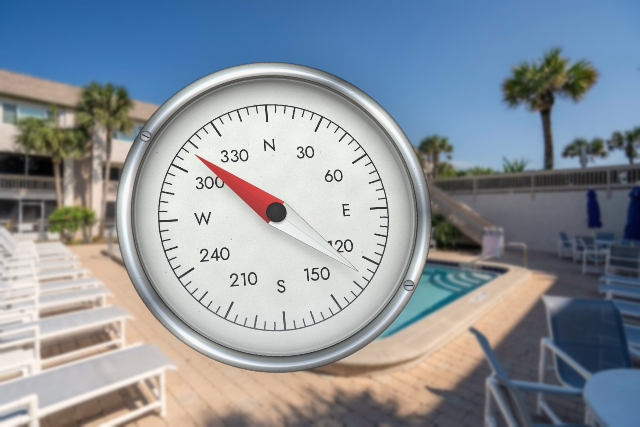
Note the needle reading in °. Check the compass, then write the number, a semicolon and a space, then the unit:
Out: 310; °
